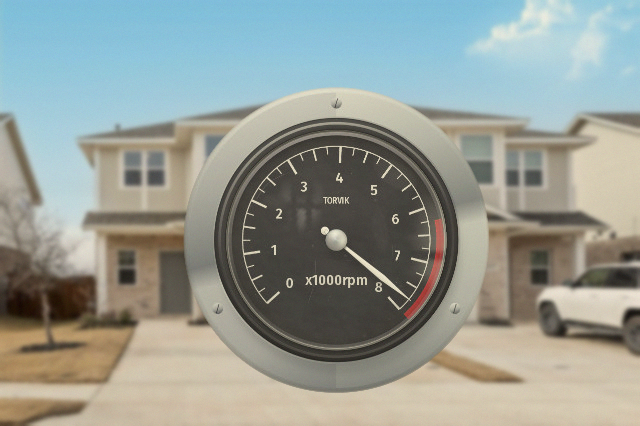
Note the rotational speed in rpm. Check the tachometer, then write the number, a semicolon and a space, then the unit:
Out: 7750; rpm
